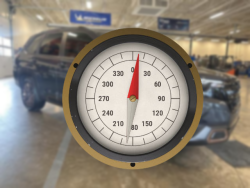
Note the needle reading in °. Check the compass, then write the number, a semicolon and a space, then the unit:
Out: 7.5; °
